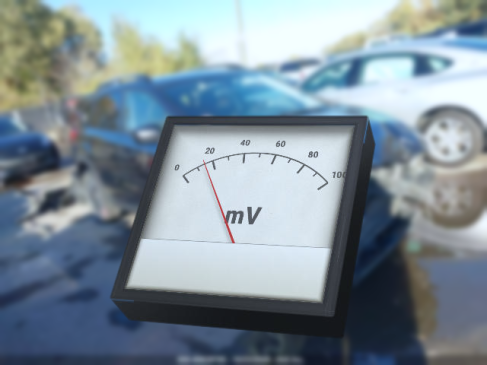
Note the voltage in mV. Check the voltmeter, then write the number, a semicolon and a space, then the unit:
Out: 15; mV
